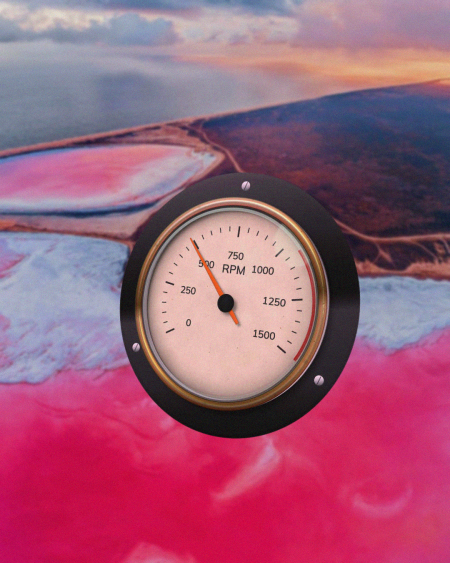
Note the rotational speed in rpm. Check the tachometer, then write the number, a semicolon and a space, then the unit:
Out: 500; rpm
